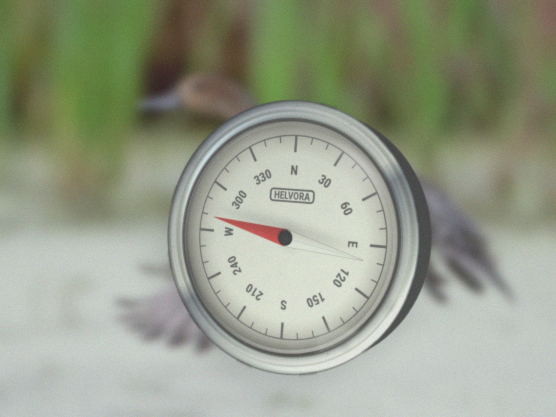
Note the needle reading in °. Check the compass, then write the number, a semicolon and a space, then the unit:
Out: 280; °
